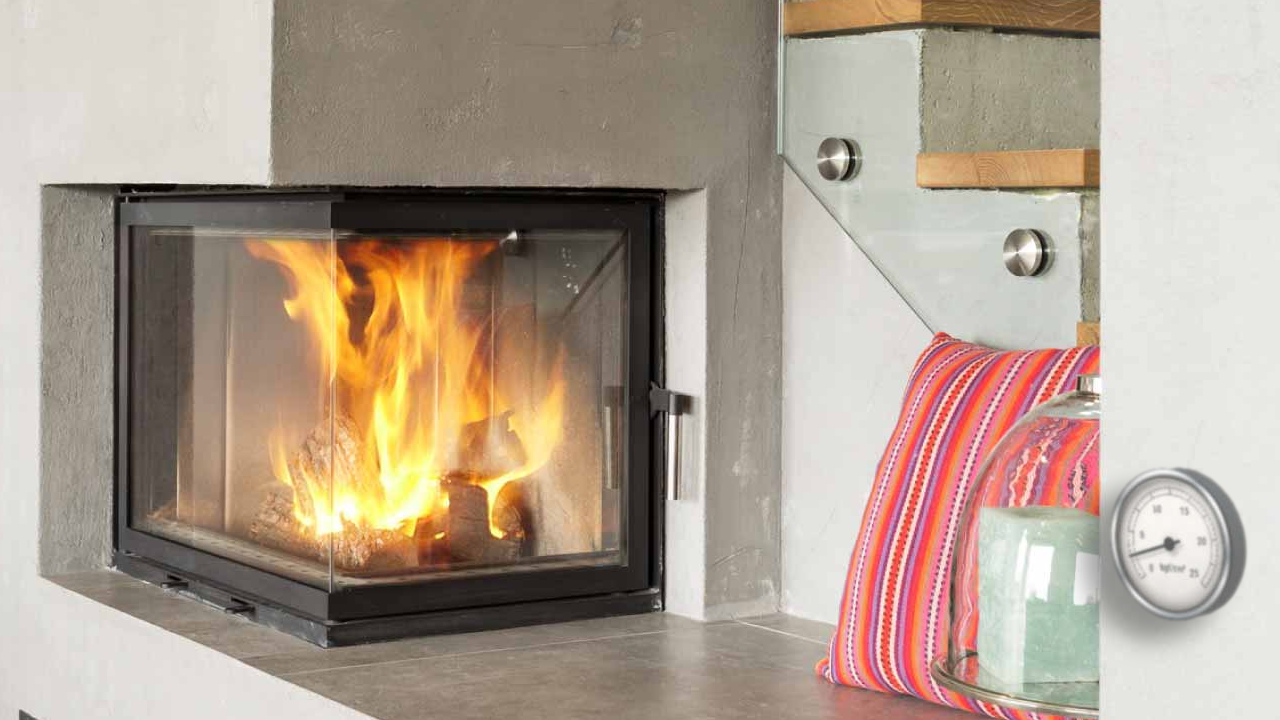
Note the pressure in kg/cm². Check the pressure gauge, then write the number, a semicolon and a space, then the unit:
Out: 2.5; kg/cm²
